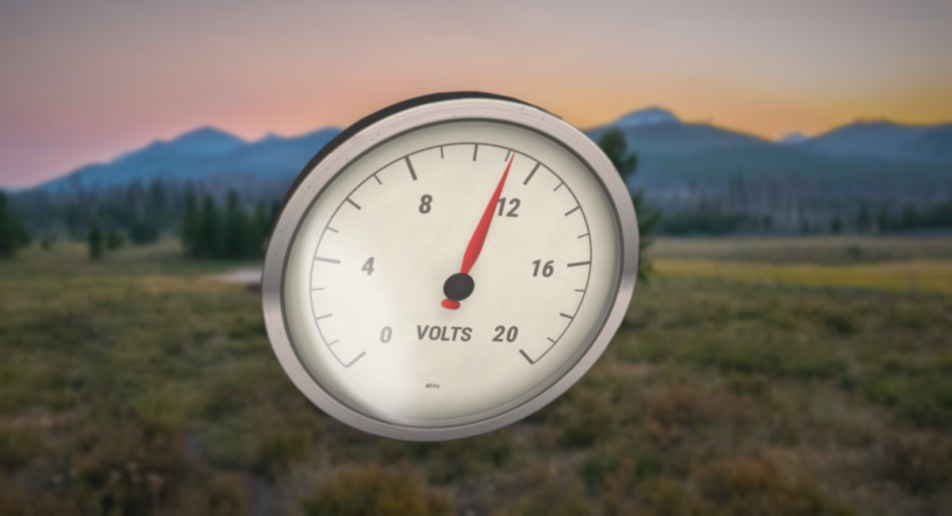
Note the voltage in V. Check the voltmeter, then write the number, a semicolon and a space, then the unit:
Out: 11; V
